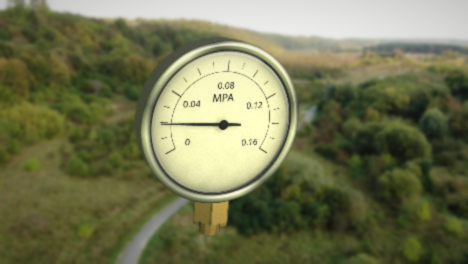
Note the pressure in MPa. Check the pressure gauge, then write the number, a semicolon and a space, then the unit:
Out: 0.02; MPa
